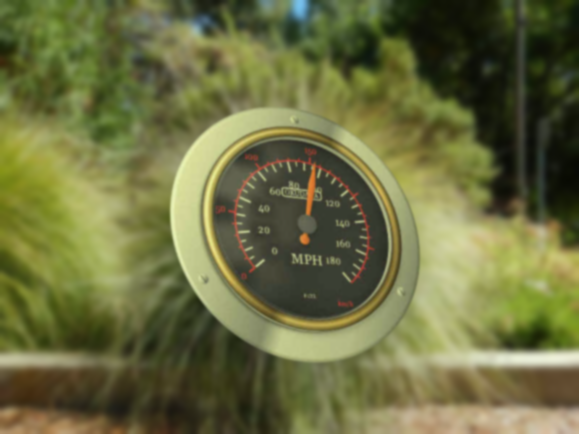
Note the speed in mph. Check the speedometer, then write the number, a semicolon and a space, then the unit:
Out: 95; mph
